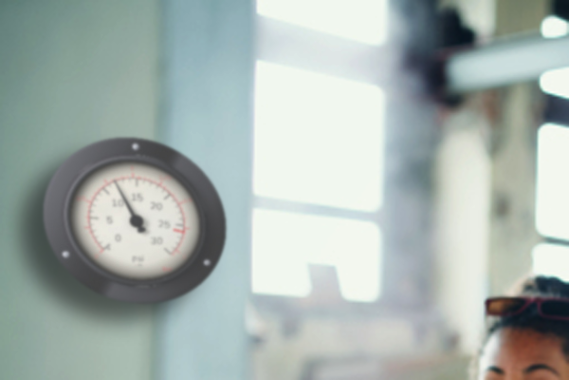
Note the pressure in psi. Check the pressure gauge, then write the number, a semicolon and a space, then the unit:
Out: 12; psi
